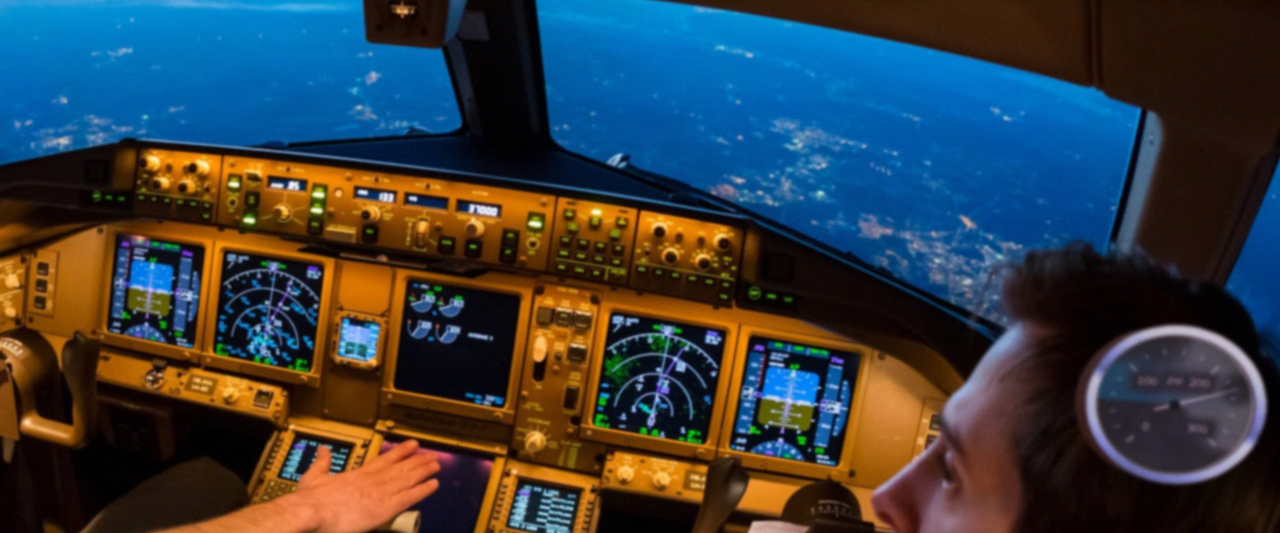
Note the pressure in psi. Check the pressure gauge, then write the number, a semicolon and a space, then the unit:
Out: 230; psi
